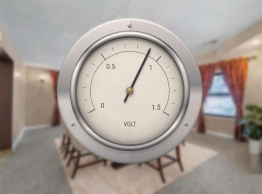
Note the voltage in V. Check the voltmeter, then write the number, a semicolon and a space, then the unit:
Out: 0.9; V
